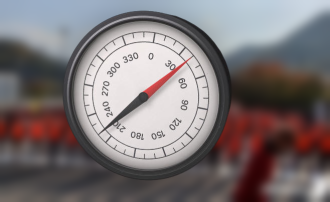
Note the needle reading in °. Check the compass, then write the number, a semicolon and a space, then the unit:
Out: 40; °
